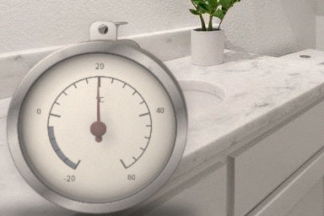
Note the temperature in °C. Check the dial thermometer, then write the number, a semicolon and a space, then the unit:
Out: 20; °C
